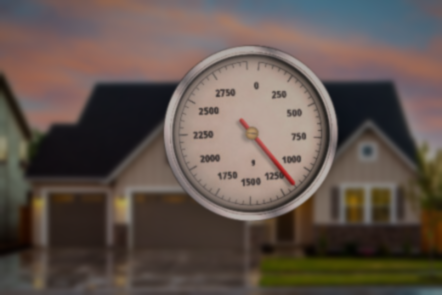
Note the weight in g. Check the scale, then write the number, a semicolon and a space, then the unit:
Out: 1150; g
